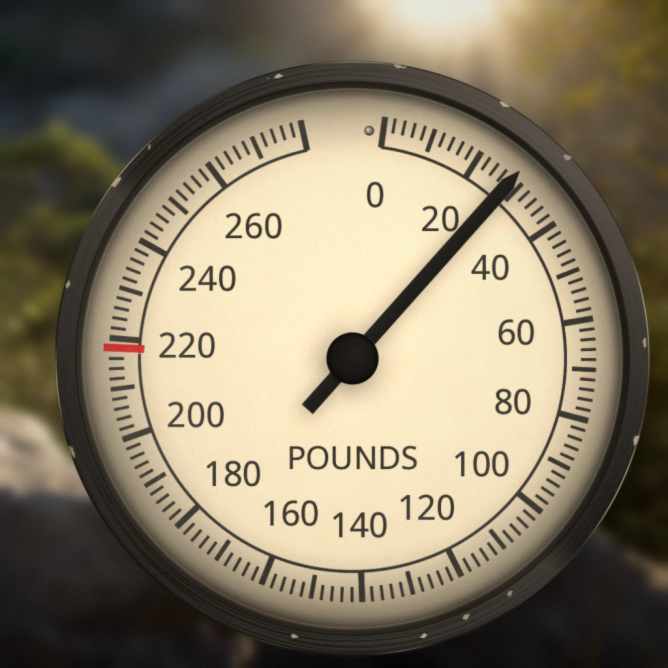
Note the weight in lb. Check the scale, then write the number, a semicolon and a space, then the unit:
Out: 28; lb
